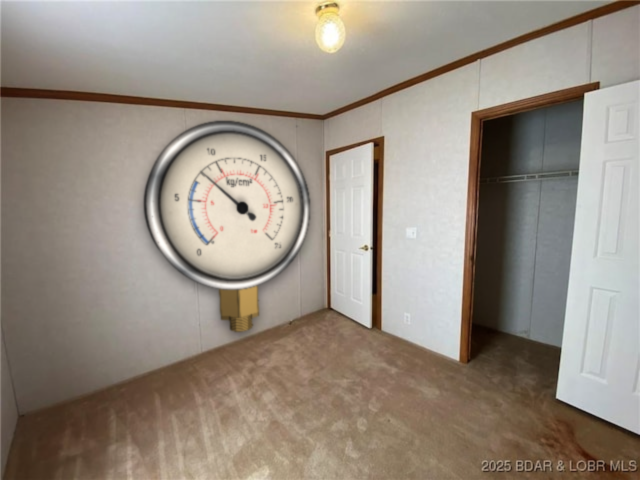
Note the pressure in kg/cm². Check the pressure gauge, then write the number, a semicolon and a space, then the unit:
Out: 8; kg/cm²
